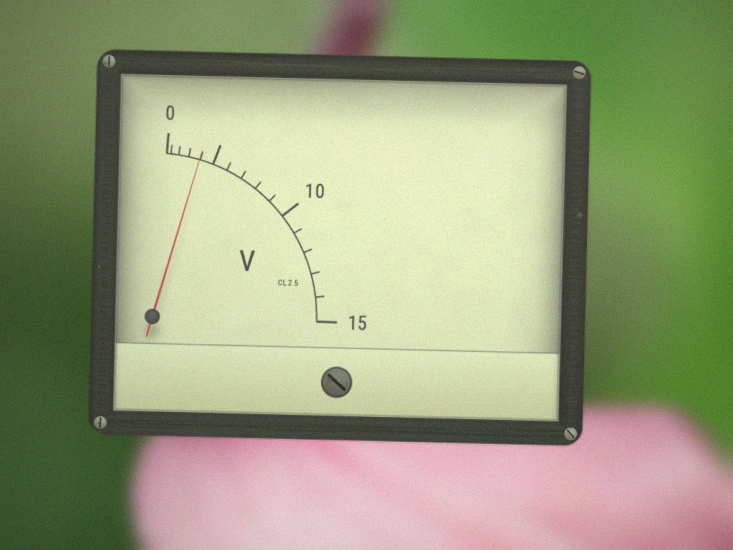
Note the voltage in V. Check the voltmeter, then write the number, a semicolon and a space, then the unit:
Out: 4; V
